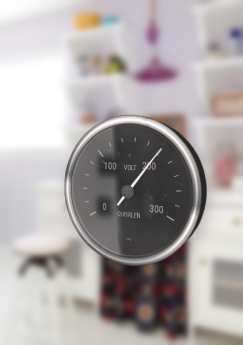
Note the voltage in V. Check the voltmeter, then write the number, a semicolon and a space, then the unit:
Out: 200; V
